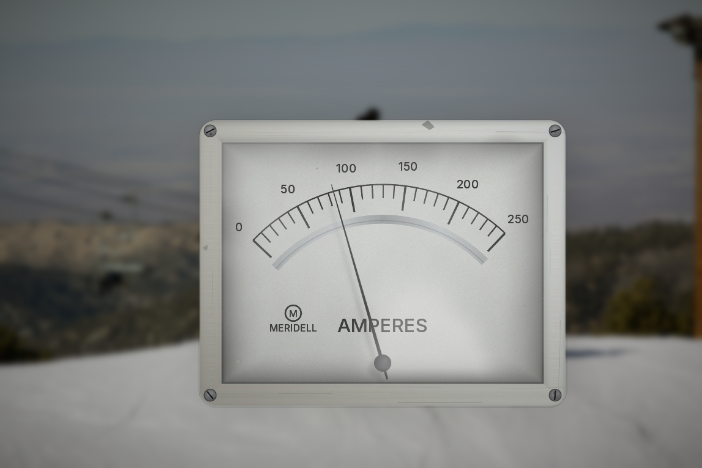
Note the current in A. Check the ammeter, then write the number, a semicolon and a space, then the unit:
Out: 85; A
